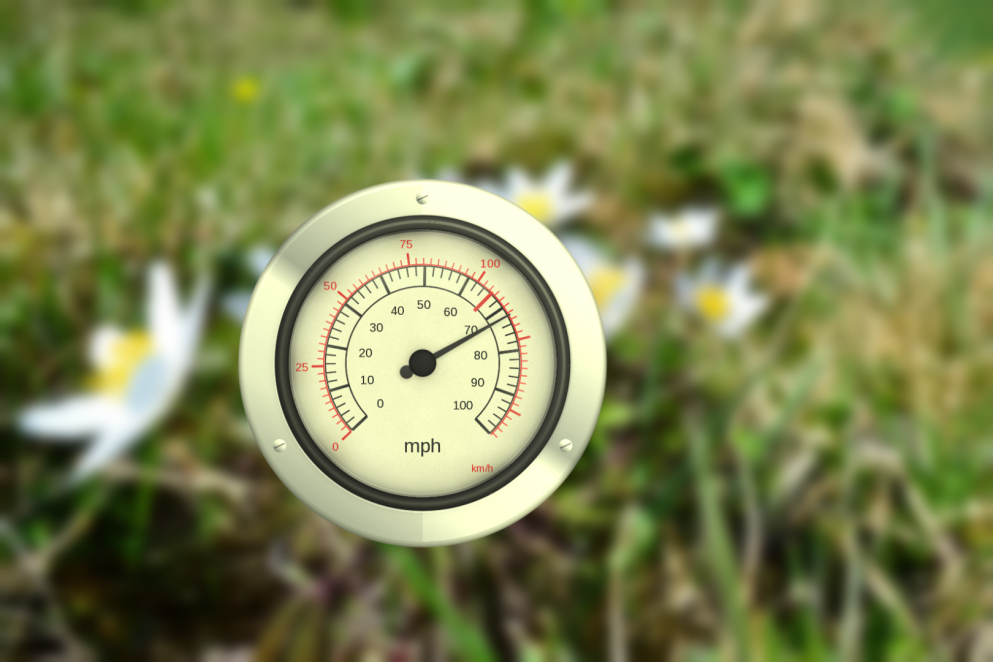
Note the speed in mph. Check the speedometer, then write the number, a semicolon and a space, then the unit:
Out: 72; mph
